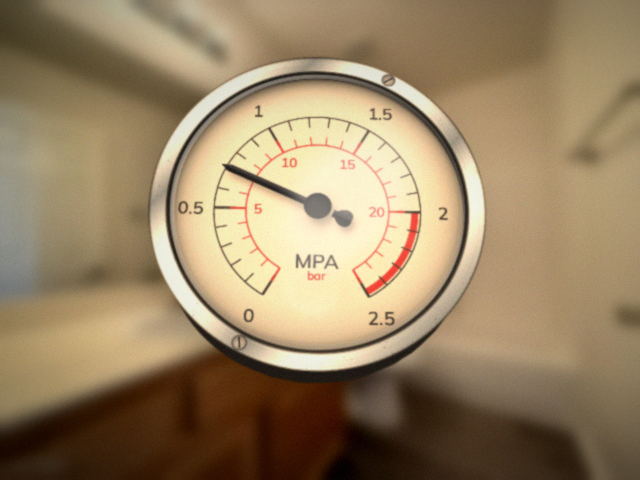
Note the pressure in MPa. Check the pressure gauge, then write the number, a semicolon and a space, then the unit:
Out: 0.7; MPa
